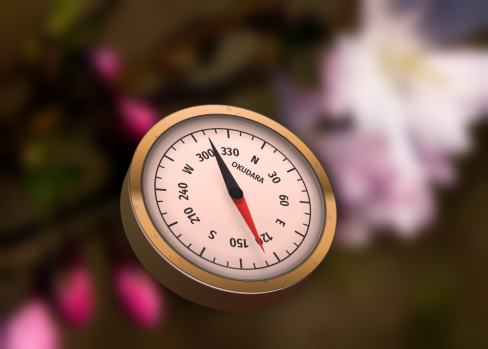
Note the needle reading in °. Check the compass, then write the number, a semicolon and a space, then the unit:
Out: 130; °
